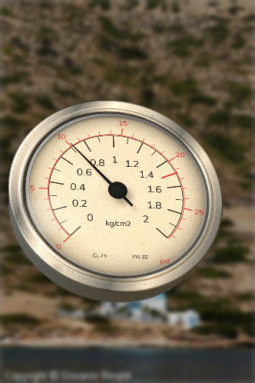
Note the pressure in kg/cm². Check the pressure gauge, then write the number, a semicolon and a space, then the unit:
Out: 0.7; kg/cm²
